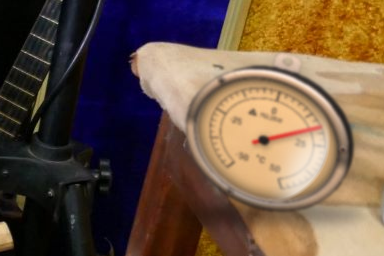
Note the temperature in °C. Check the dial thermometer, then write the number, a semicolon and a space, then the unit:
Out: 17.5; °C
